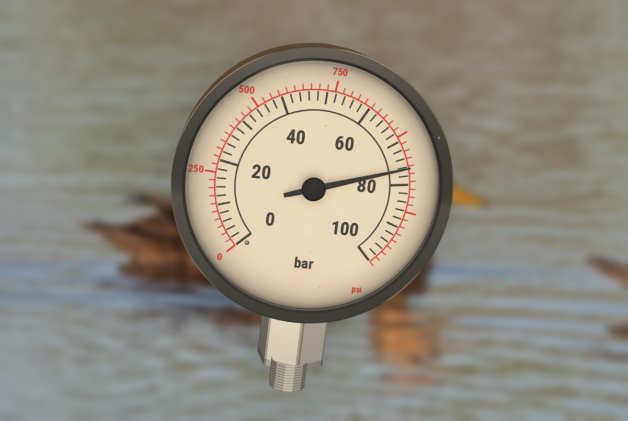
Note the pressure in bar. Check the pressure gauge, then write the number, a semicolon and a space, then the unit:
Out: 76; bar
